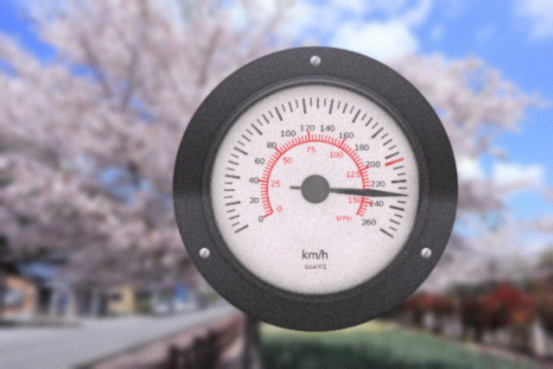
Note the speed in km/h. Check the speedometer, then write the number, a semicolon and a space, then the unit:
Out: 230; km/h
